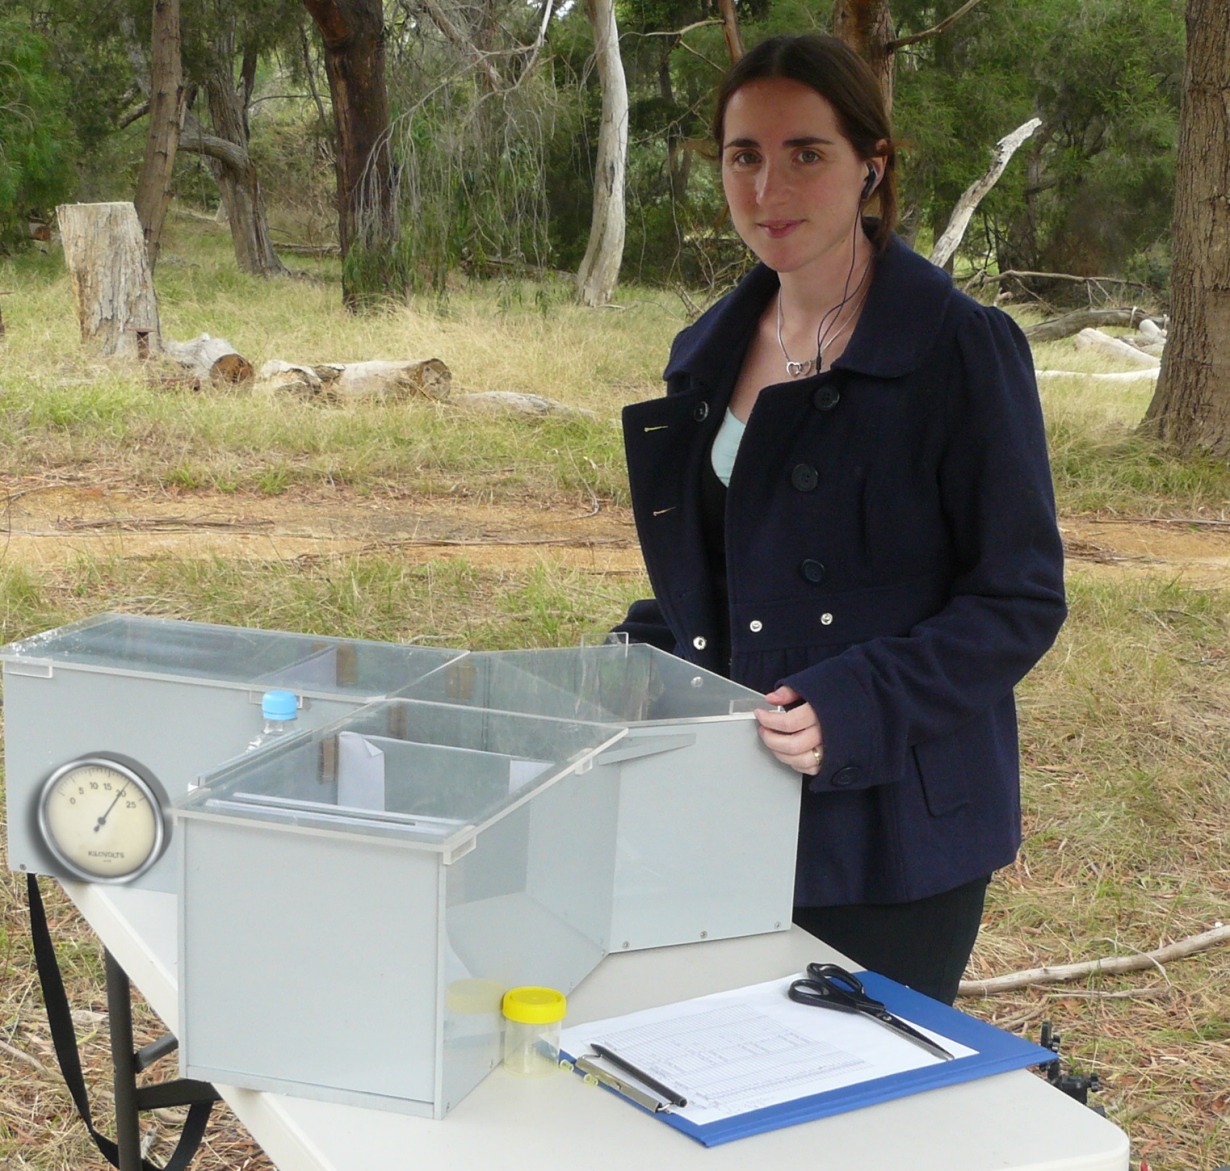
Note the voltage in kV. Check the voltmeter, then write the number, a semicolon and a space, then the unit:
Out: 20; kV
